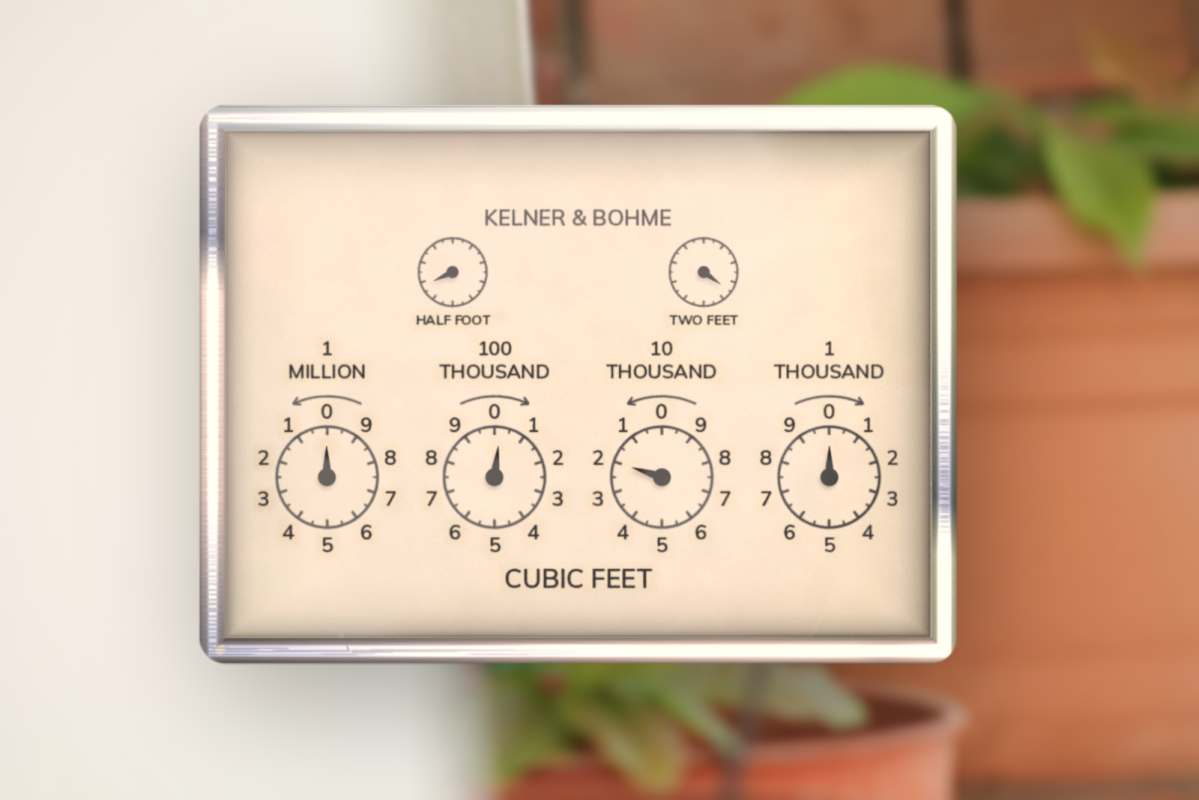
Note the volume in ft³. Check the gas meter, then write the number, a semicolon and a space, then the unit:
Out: 2000; ft³
